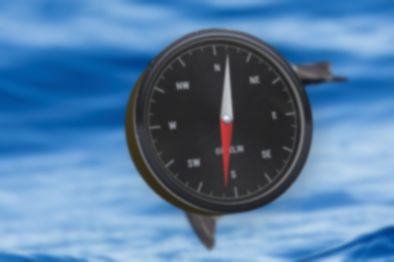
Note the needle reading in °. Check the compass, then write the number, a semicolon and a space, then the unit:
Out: 190; °
